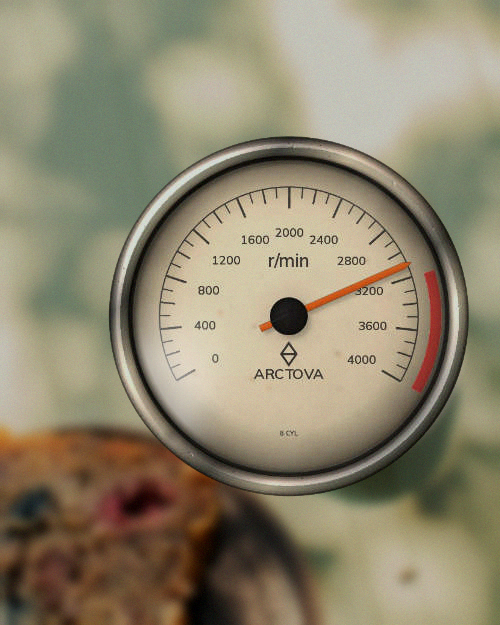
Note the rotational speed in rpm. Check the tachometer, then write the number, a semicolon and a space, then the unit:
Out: 3100; rpm
